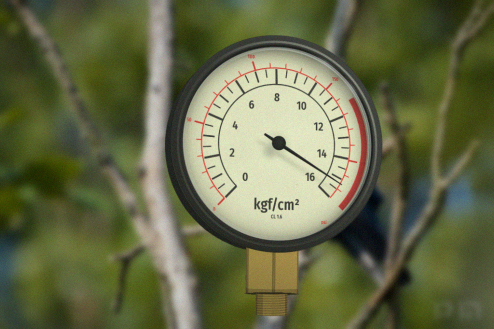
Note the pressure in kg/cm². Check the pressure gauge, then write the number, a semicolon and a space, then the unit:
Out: 15.25; kg/cm²
